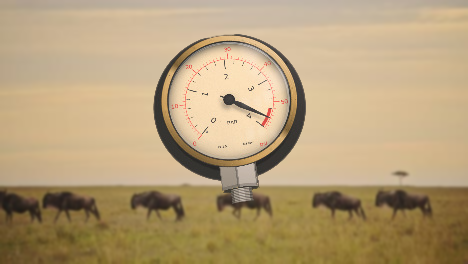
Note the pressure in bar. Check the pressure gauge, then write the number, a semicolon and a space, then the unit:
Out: 3.8; bar
